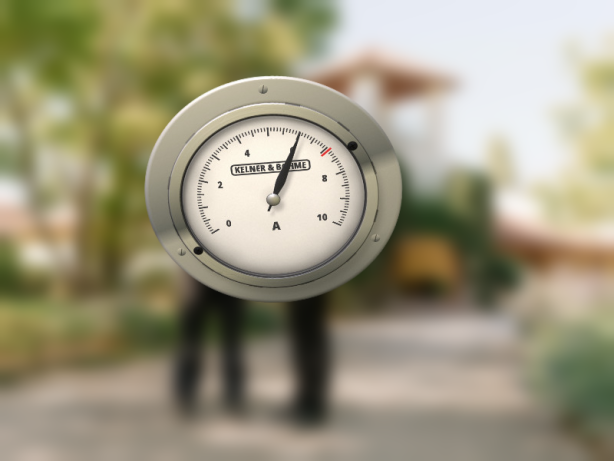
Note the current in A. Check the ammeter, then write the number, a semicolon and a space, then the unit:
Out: 6; A
